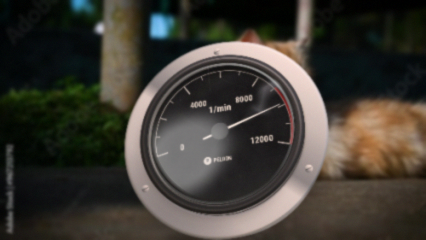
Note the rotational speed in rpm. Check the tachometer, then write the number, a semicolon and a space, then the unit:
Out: 10000; rpm
